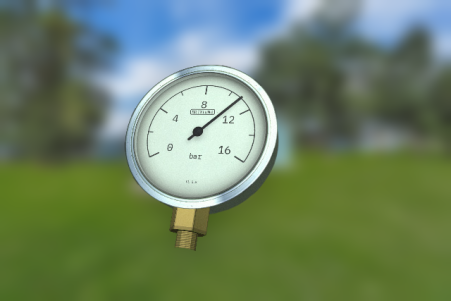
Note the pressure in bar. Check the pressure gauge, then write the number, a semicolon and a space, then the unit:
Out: 11; bar
